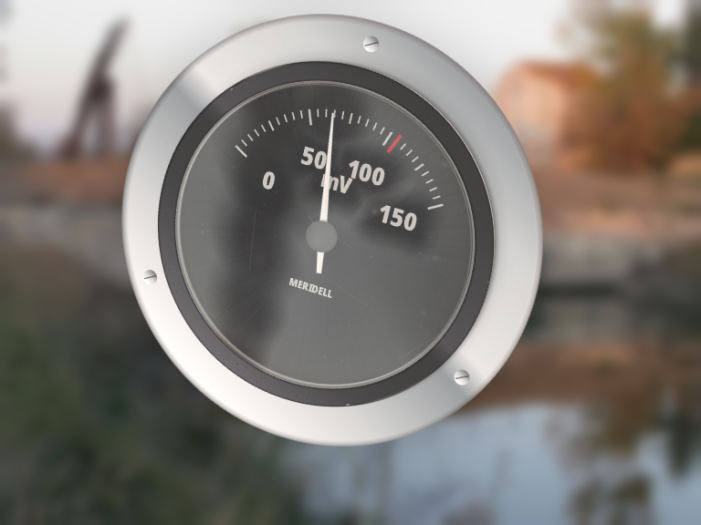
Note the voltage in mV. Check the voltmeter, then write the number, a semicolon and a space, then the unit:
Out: 65; mV
